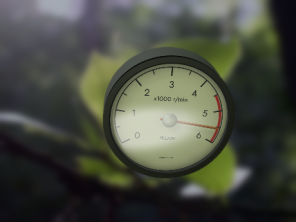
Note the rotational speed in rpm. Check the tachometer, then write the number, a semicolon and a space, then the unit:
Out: 5500; rpm
